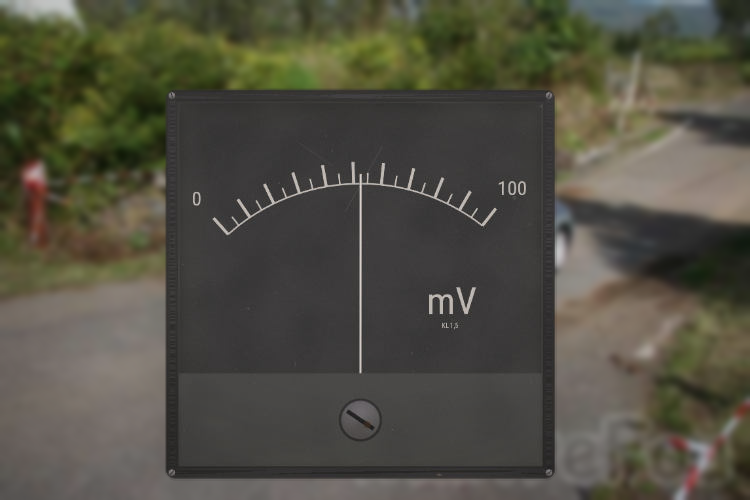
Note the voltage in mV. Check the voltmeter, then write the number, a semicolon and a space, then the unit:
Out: 52.5; mV
